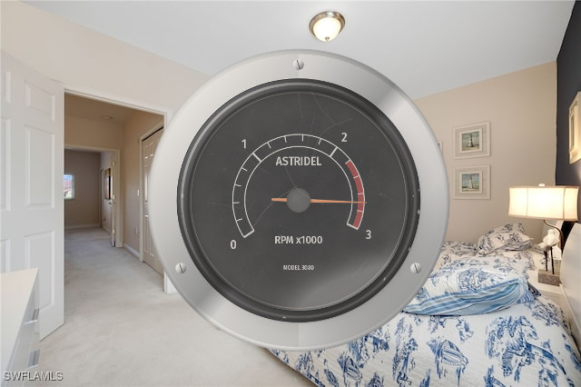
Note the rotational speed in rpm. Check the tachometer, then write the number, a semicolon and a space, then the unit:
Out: 2700; rpm
